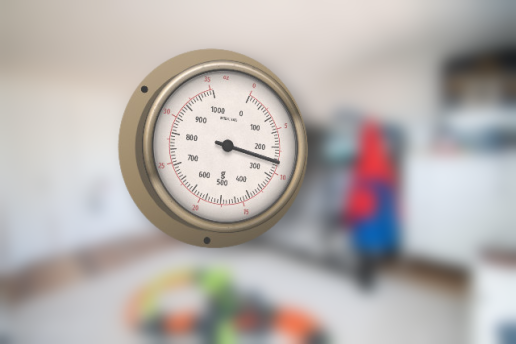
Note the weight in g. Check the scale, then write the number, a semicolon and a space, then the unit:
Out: 250; g
